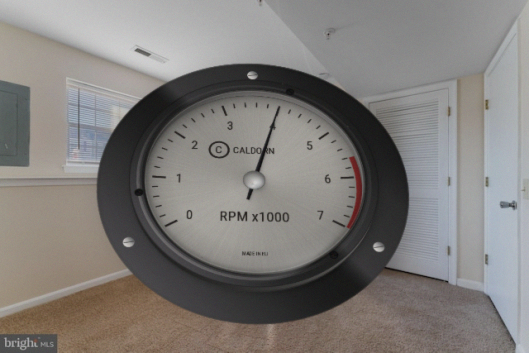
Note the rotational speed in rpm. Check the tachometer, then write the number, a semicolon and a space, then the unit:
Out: 4000; rpm
